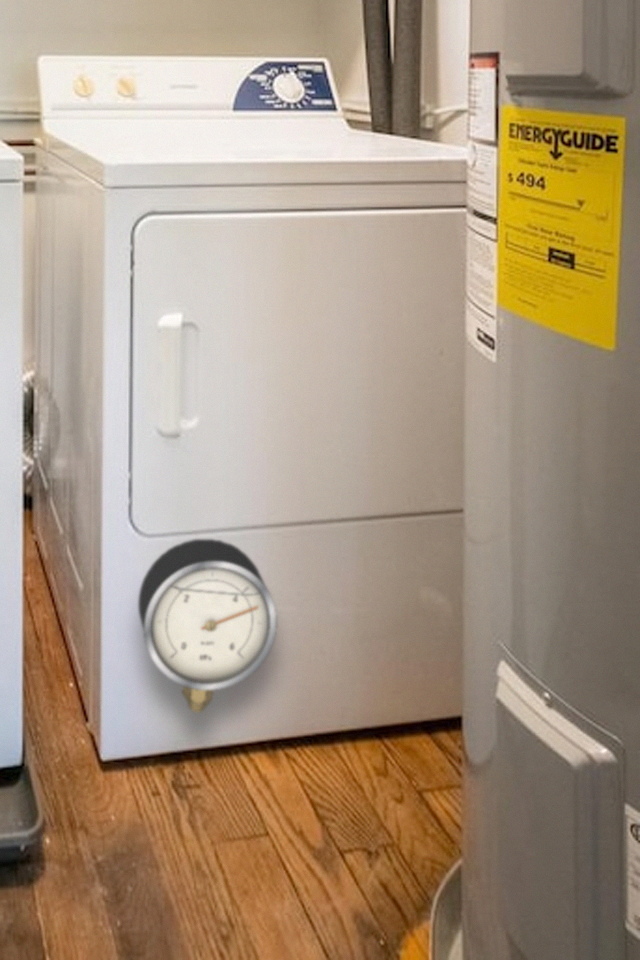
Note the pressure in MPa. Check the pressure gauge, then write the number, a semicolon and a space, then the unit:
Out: 4.5; MPa
